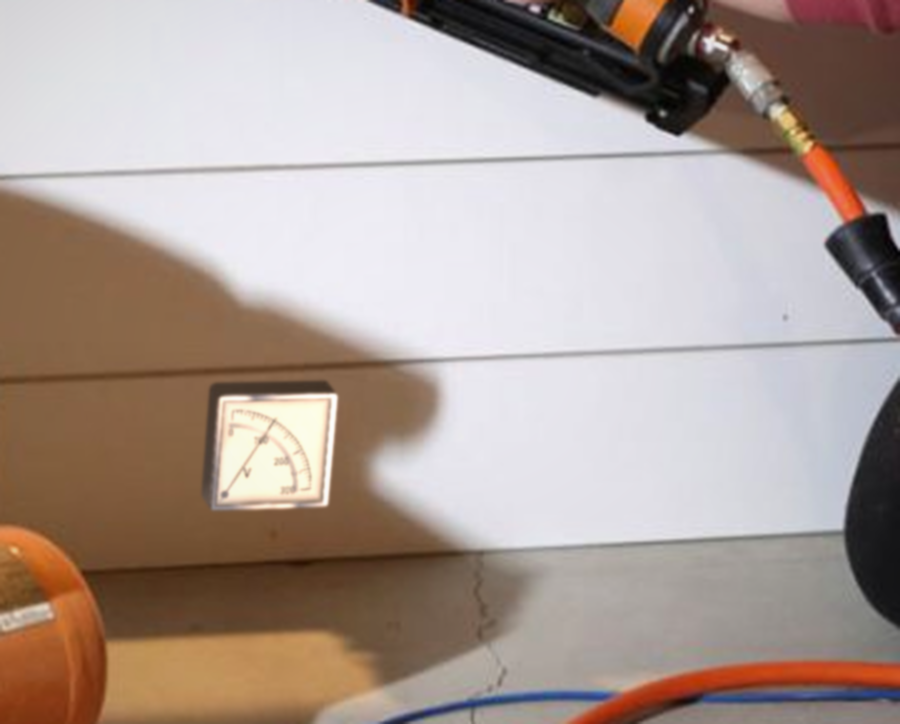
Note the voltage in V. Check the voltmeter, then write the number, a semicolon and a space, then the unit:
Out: 100; V
